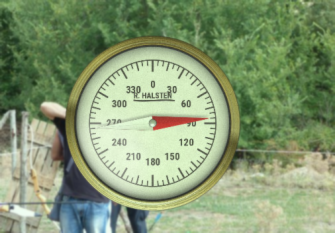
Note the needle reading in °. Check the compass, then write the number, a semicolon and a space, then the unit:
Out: 85; °
